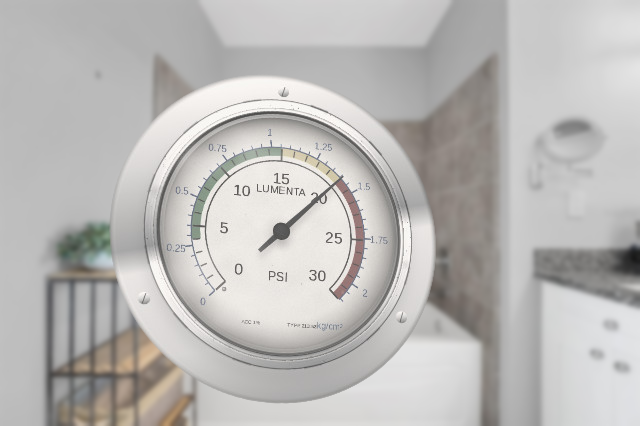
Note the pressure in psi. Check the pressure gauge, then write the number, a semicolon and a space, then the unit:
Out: 20; psi
